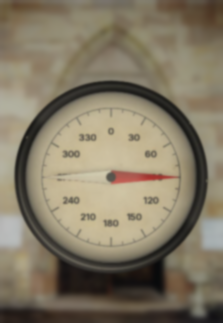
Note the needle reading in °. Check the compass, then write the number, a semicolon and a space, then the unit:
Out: 90; °
